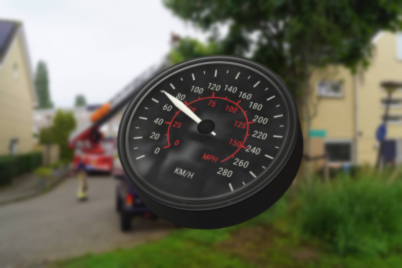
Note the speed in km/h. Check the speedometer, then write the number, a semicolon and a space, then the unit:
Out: 70; km/h
